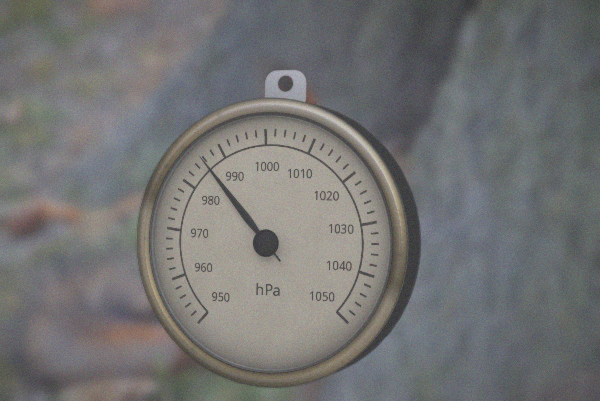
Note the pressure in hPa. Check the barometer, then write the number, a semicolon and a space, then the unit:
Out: 986; hPa
